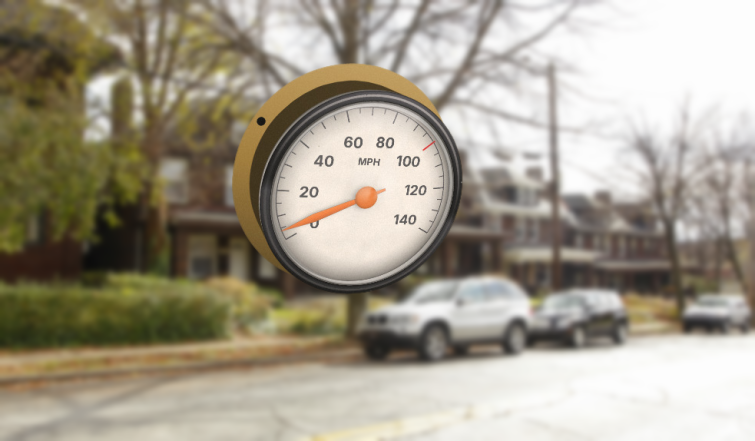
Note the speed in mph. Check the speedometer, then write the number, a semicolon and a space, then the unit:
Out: 5; mph
